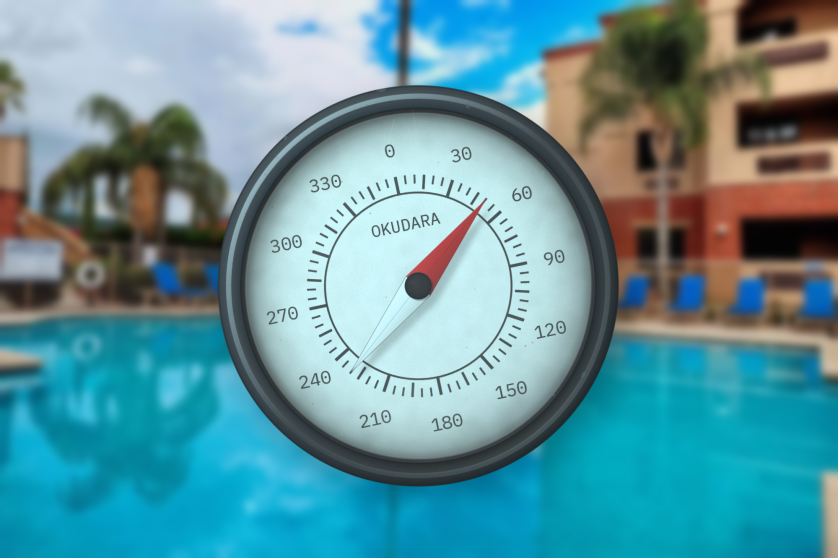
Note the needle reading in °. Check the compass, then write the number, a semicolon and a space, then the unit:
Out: 50; °
